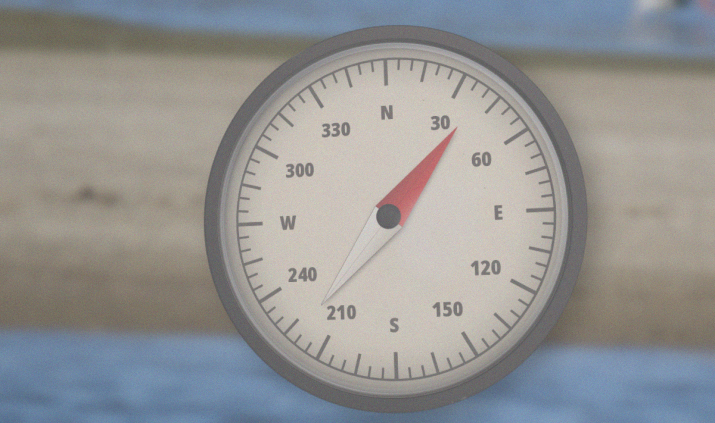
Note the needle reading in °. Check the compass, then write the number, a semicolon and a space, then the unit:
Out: 40; °
